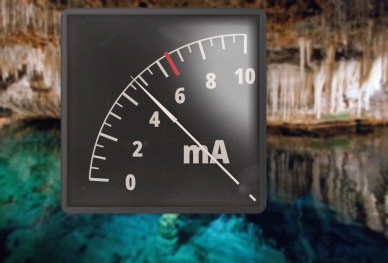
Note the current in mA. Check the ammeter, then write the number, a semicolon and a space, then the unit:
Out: 4.75; mA
